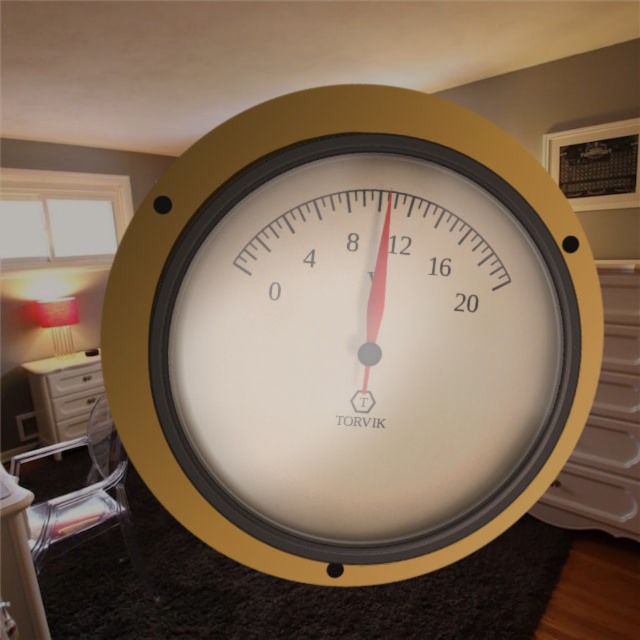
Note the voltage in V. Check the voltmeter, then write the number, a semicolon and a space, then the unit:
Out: 10.5; V
